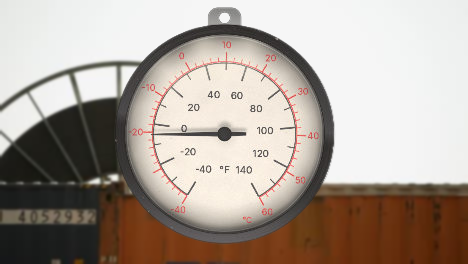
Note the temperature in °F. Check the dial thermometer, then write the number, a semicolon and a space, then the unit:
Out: -5; °F
